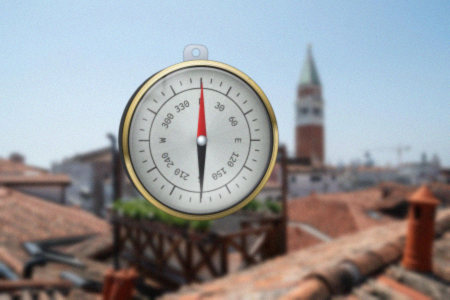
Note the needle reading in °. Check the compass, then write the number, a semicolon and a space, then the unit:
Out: 0; °
